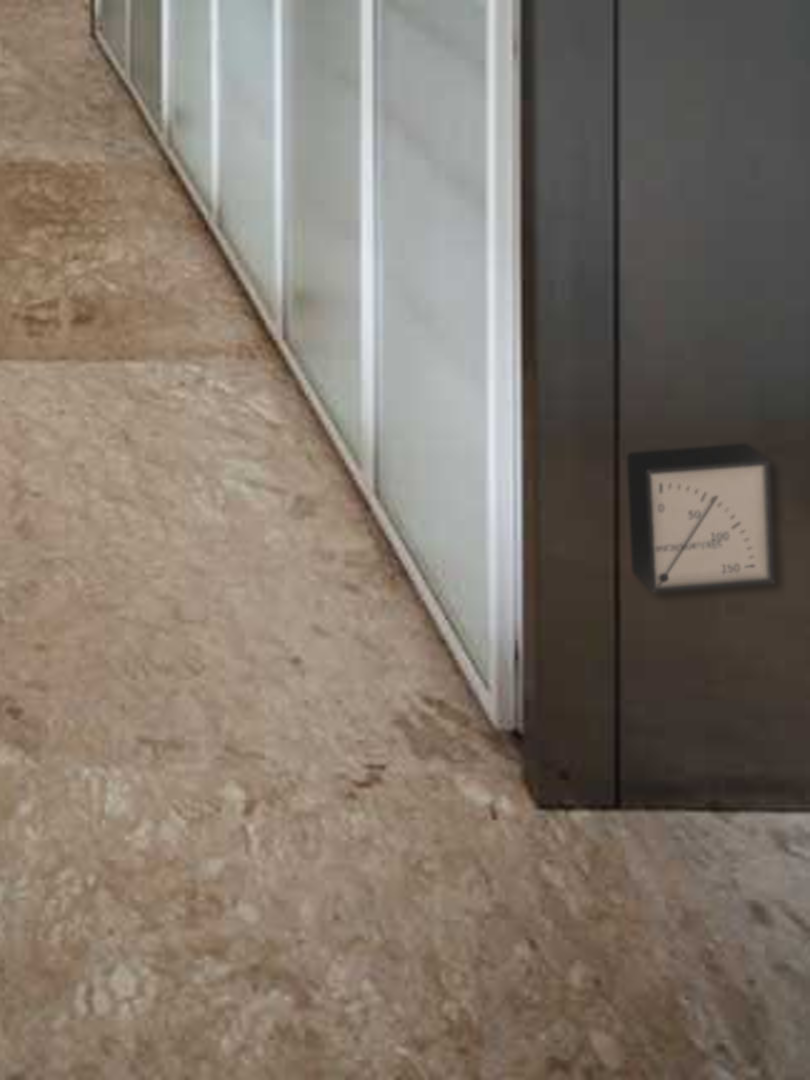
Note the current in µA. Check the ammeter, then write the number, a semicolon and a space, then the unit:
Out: 60; µA
